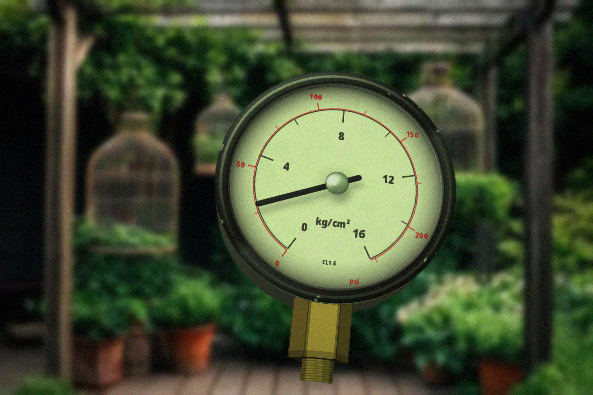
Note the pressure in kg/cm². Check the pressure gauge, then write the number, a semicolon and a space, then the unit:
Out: 2; kg/cm²
